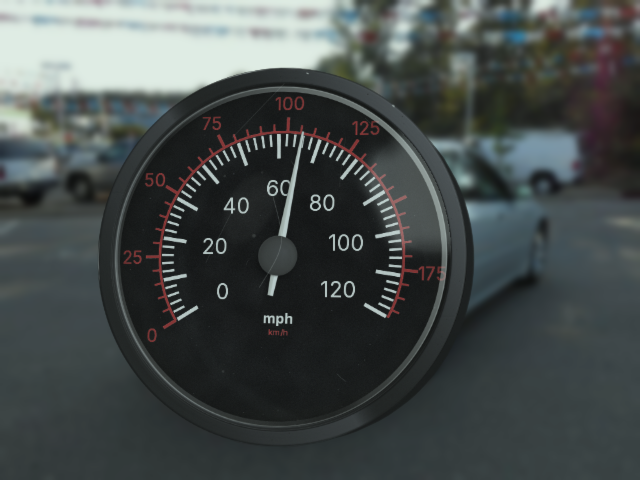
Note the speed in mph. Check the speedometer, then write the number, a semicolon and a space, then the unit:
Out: 66; mph
